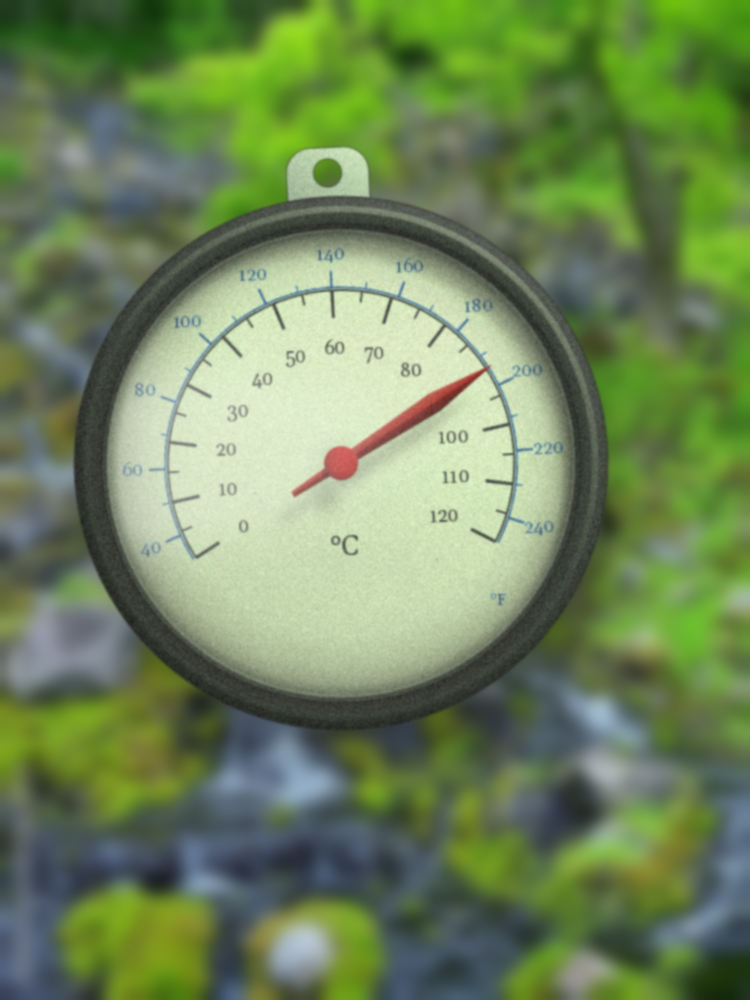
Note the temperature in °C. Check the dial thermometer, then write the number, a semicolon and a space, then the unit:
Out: 90; °C
